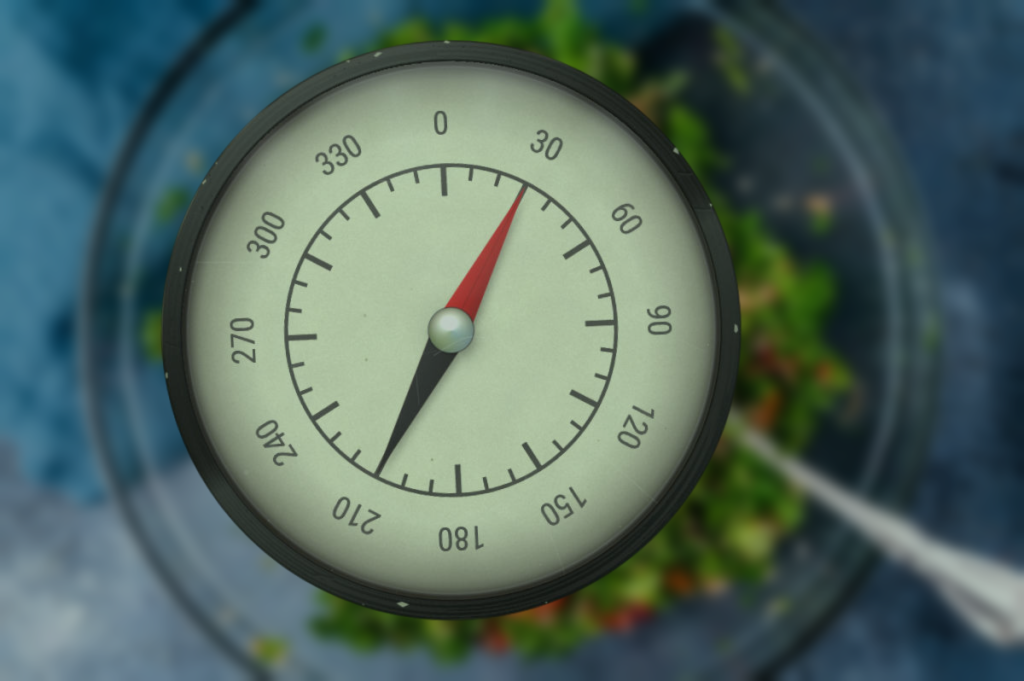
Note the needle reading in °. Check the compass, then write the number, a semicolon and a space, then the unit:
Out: 30; °
